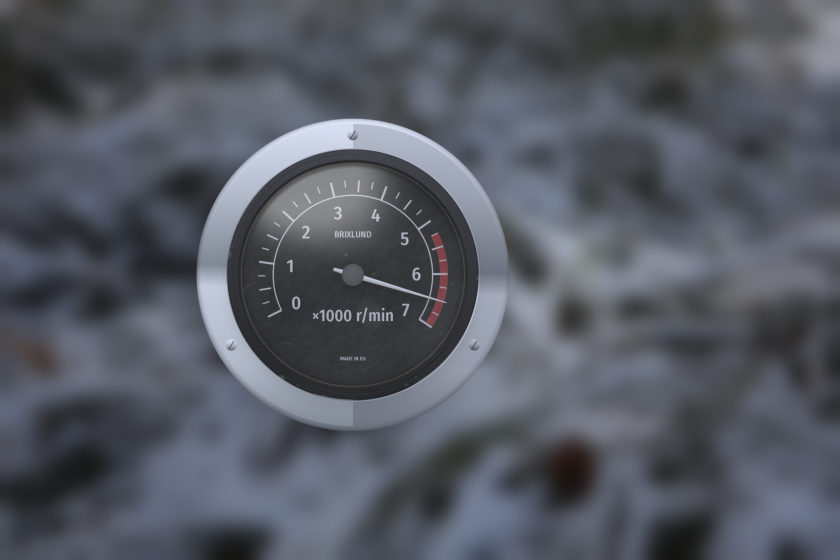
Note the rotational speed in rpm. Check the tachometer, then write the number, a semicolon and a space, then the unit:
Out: 6500; rpm
